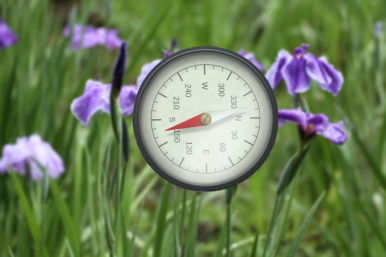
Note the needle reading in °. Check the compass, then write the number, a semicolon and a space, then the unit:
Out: 165; °
